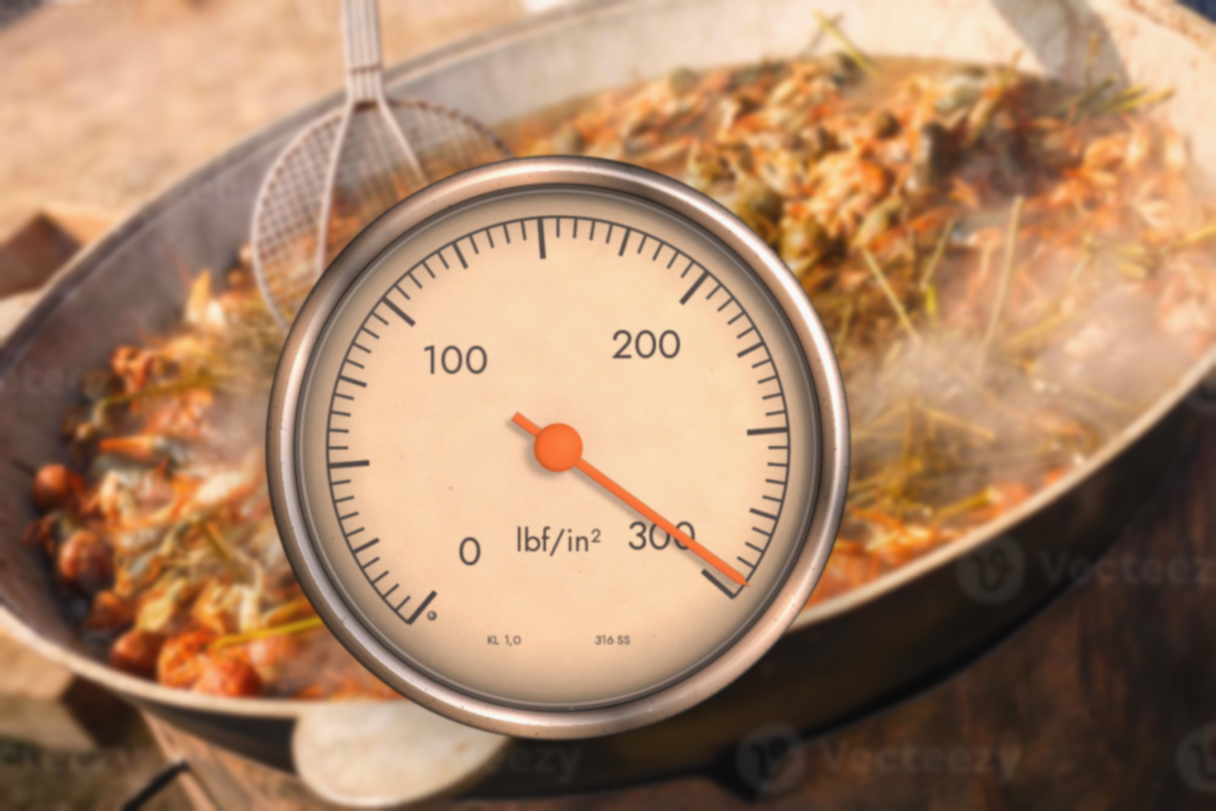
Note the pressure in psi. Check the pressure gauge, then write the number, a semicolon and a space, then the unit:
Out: 295; psi
